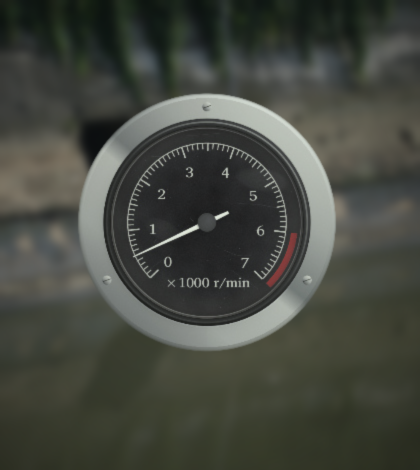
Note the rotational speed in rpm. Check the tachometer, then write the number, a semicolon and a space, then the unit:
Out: 500; rpm
